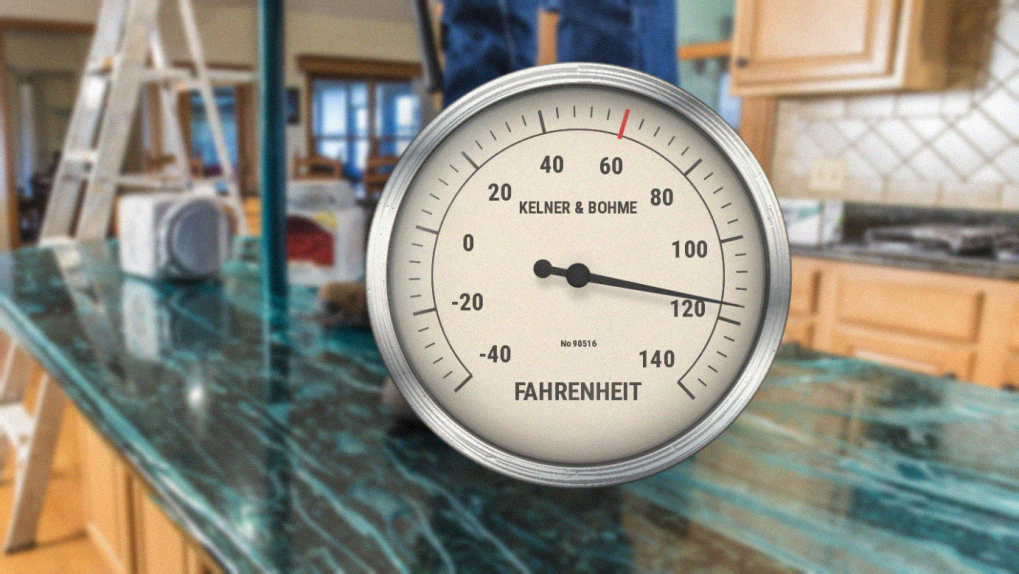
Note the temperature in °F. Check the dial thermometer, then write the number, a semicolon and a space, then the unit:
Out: 116; °F
